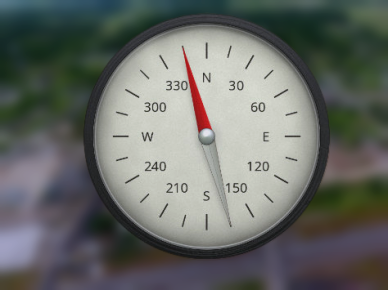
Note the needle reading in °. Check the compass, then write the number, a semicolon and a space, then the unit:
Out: 345; °
